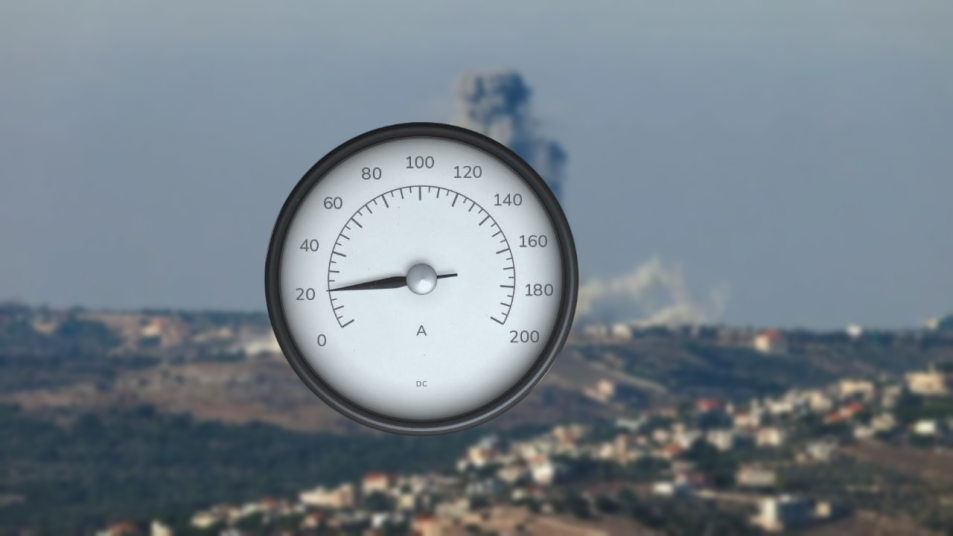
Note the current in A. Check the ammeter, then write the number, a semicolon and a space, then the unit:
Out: 20; A
